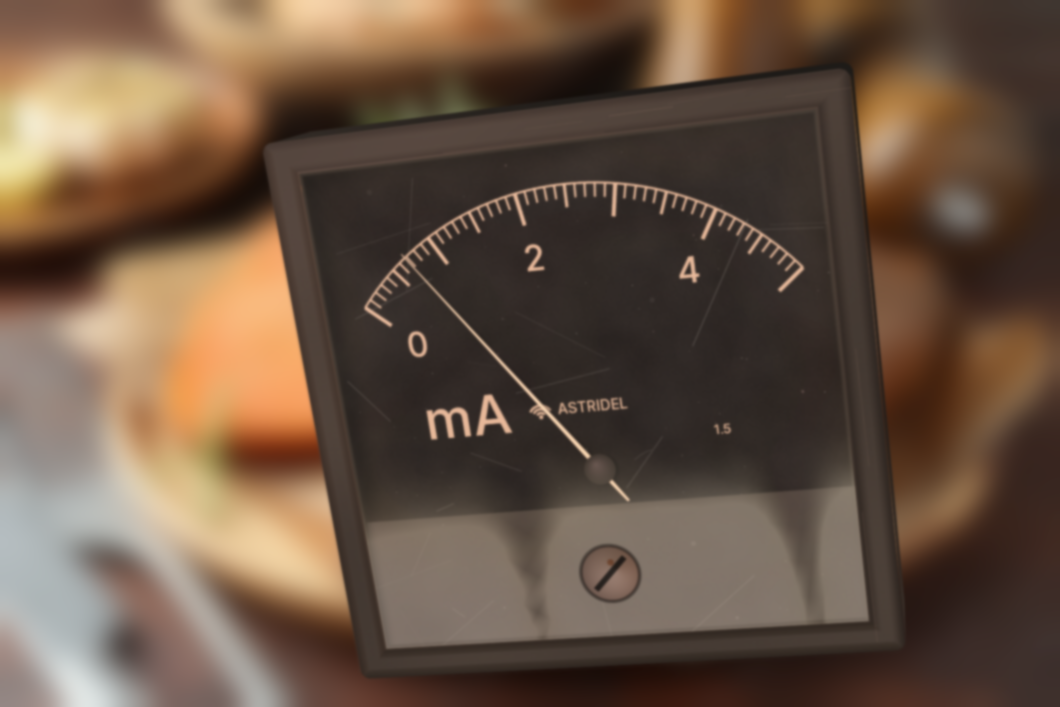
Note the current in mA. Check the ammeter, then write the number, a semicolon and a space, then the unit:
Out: 0.7; mA
